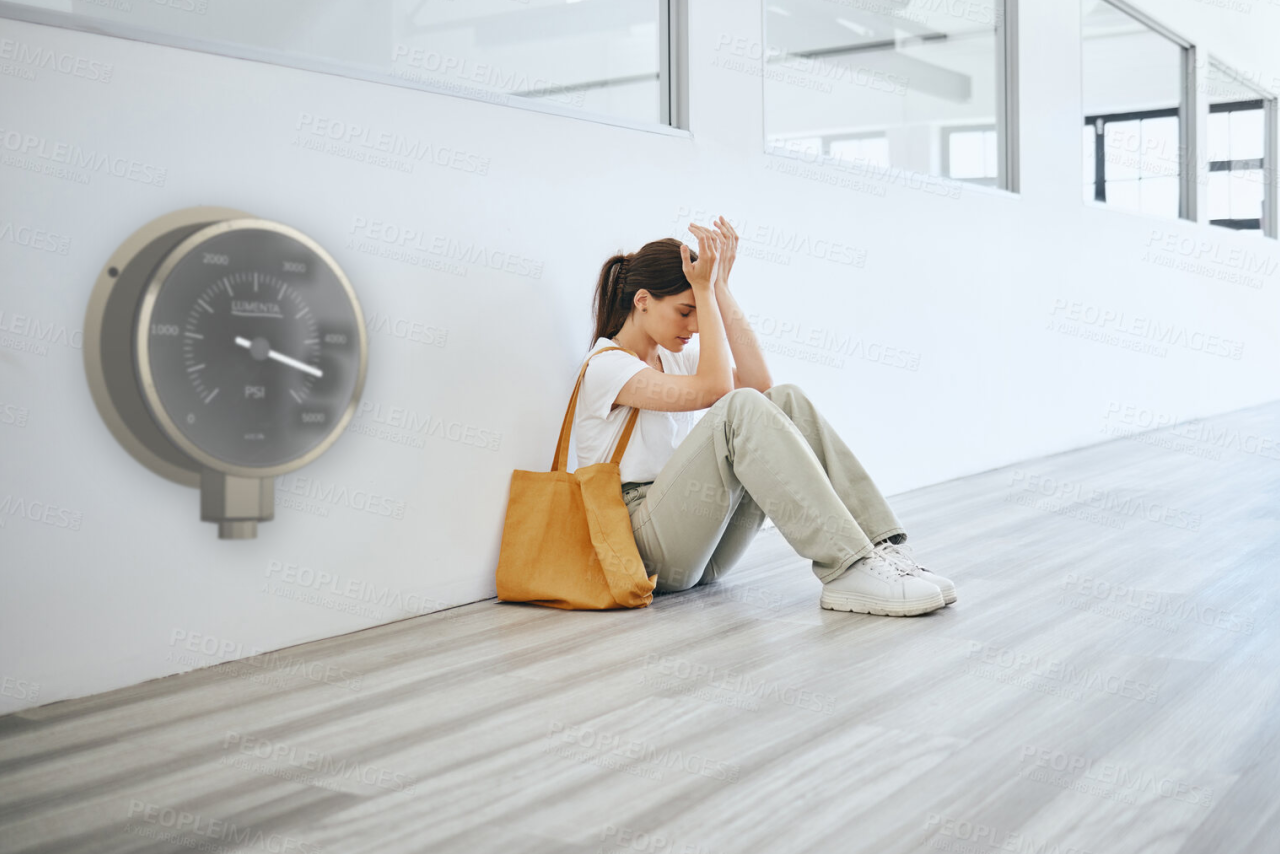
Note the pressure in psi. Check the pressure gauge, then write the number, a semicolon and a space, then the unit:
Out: 4500; psi
